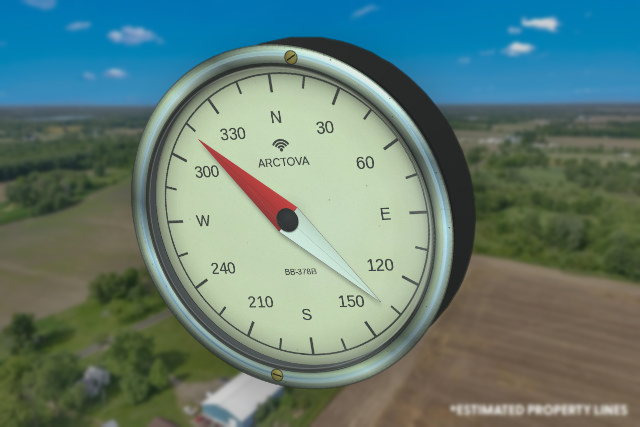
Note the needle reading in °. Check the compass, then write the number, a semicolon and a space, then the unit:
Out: 315; °
